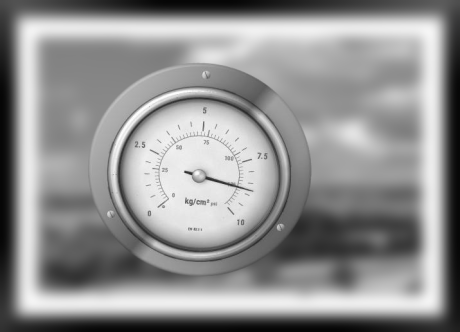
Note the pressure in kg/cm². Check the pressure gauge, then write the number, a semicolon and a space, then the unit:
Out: 8.75; kg/cm²
